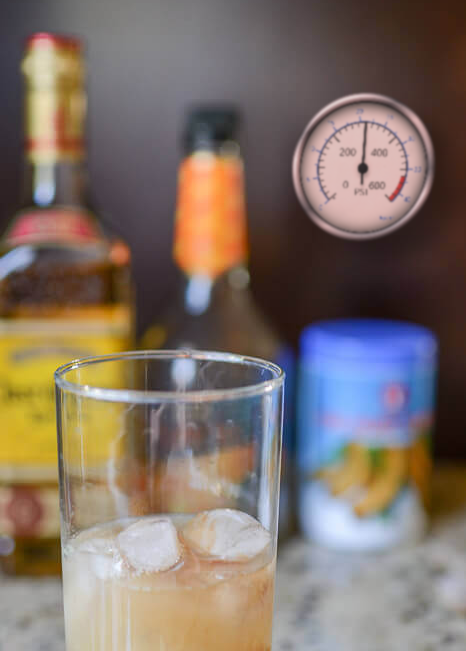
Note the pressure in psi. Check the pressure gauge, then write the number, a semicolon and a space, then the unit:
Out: 300; psi
